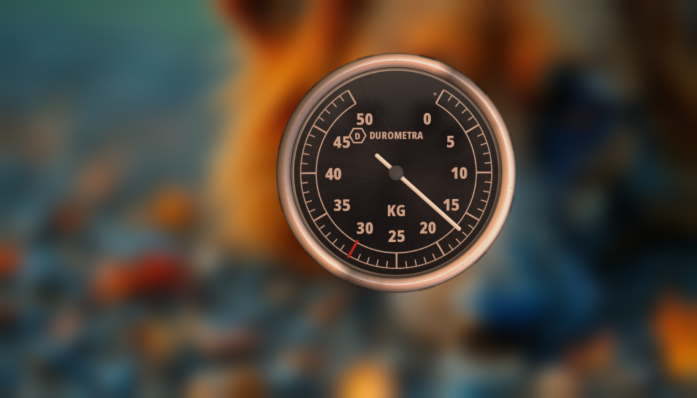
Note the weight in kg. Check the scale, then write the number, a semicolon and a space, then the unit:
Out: 17; kg
